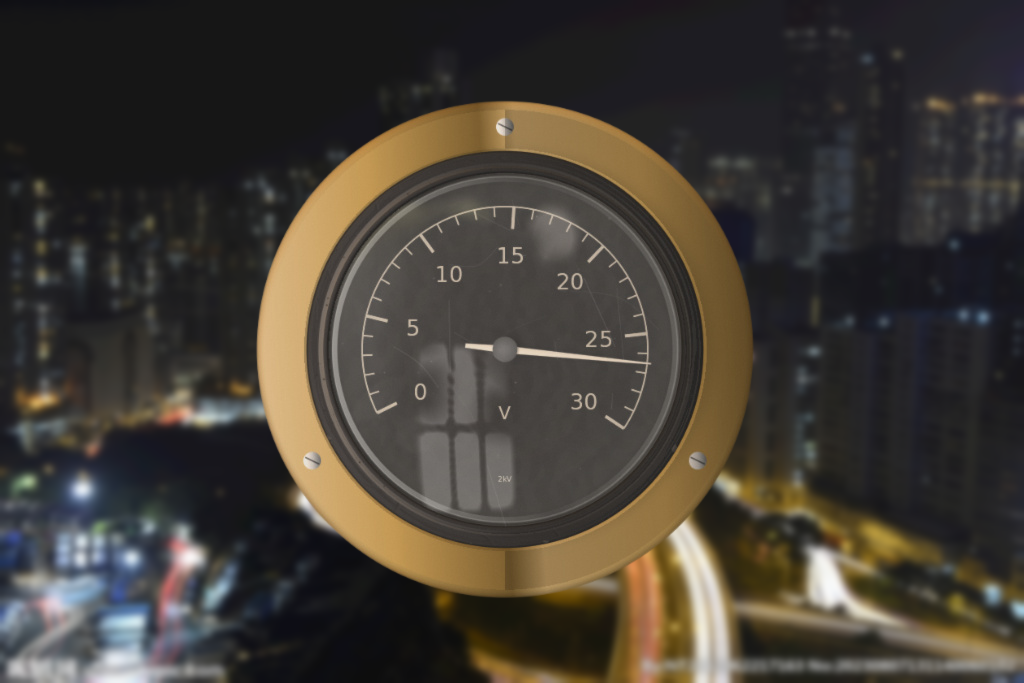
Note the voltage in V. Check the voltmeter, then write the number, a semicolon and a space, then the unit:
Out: 26.5; V
